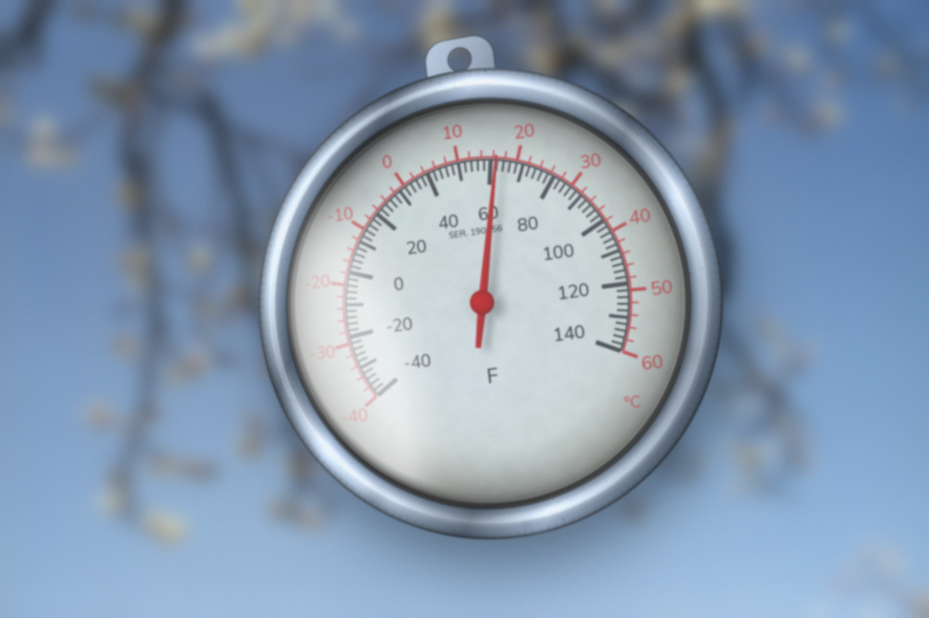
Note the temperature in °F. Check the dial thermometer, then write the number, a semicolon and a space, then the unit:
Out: 62; °F
